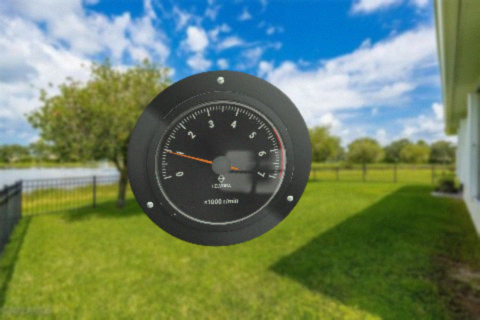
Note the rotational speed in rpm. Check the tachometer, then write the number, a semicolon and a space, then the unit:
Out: 1000; rpm
